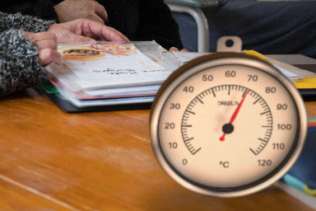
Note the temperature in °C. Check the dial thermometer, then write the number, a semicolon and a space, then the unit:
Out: 70; °C
